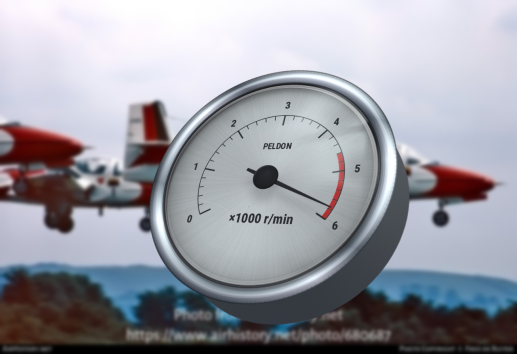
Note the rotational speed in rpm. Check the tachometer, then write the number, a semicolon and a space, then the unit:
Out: 5800; rpm
